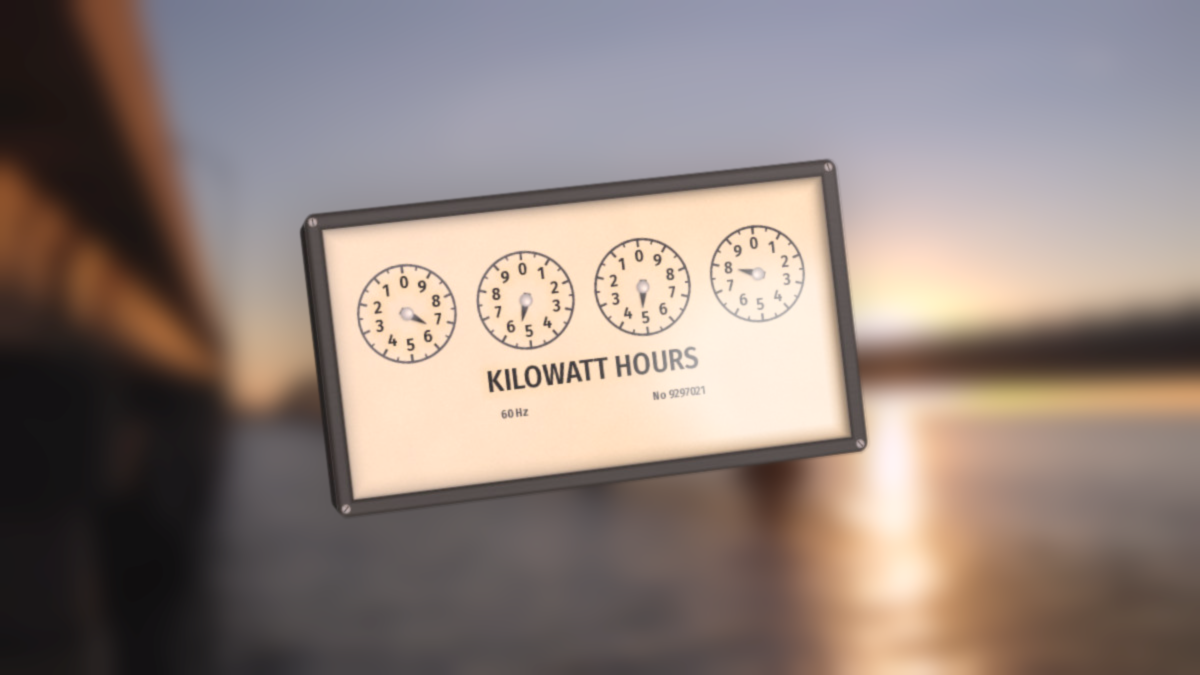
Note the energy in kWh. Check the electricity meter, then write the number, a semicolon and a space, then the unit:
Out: 6548; kWh
